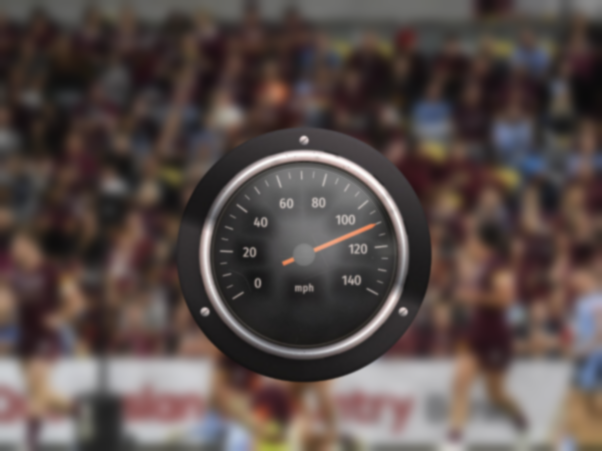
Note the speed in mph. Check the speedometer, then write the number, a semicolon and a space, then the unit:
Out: 110; mph
